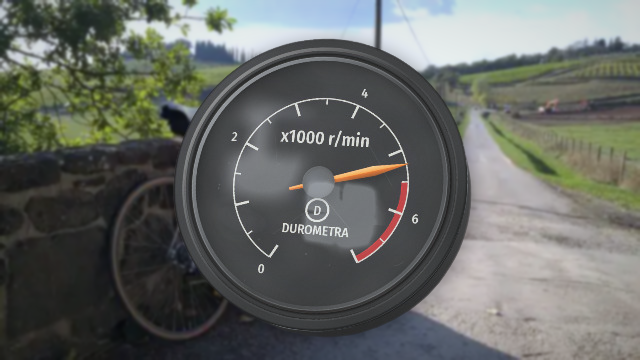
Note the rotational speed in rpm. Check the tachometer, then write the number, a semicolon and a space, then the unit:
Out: 5250; rpm
